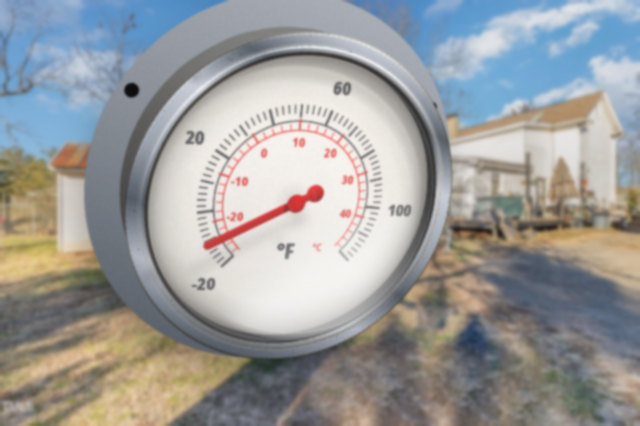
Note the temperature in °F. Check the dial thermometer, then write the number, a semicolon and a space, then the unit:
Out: -10; °F
